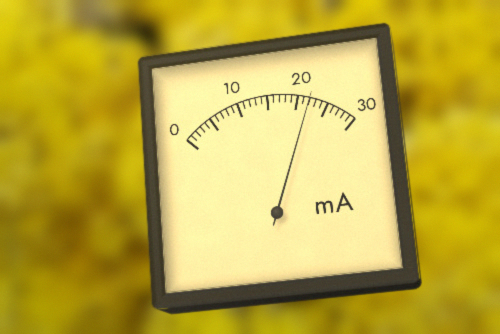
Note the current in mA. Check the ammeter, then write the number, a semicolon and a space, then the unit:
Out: 22; mA
